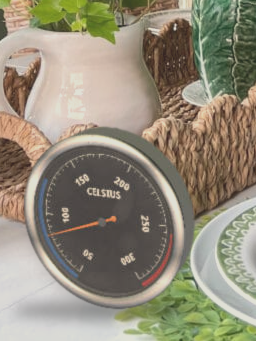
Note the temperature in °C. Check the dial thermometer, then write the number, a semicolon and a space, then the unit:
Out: 85; °C
